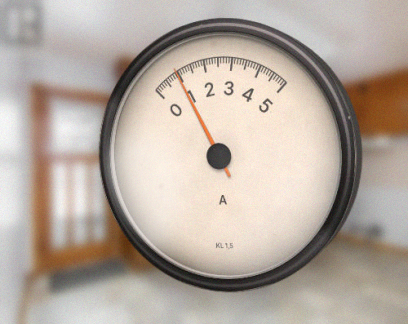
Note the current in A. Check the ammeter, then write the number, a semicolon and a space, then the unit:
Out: 1; A
